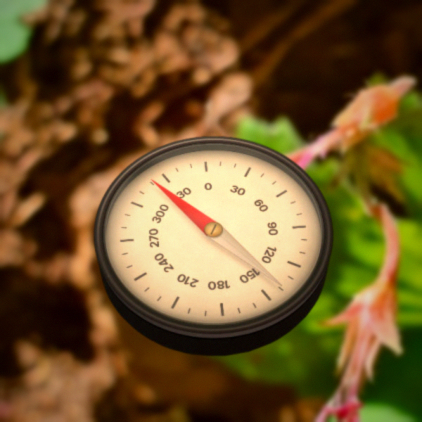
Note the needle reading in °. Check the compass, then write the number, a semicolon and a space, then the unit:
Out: 320; °
